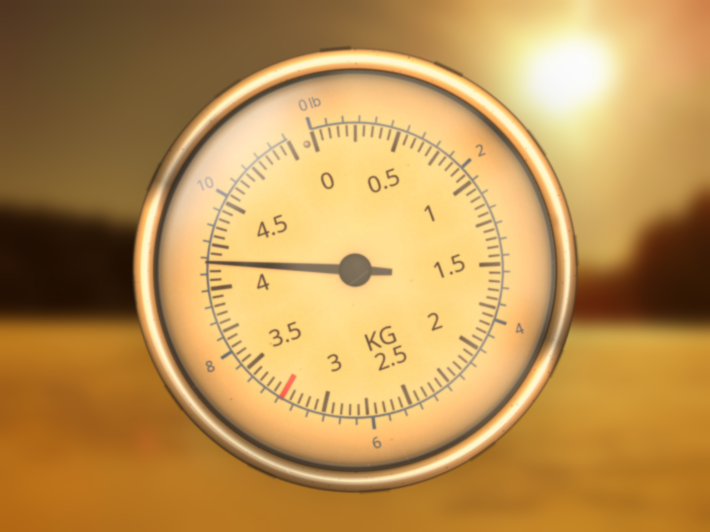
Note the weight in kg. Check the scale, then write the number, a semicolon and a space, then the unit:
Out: 4.15; kg
